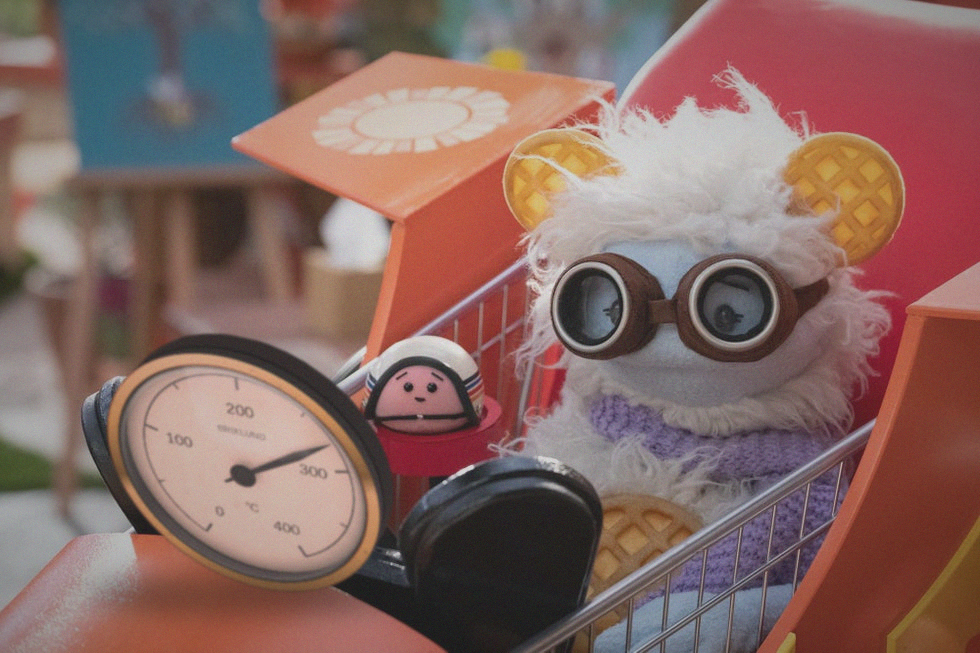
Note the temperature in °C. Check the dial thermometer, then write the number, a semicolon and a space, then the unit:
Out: 275; °C
